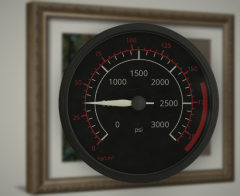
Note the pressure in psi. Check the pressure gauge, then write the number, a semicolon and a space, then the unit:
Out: 500; psi
